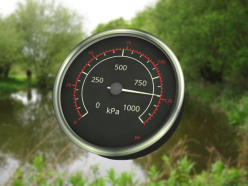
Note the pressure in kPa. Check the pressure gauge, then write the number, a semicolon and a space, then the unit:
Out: 850; kPa
